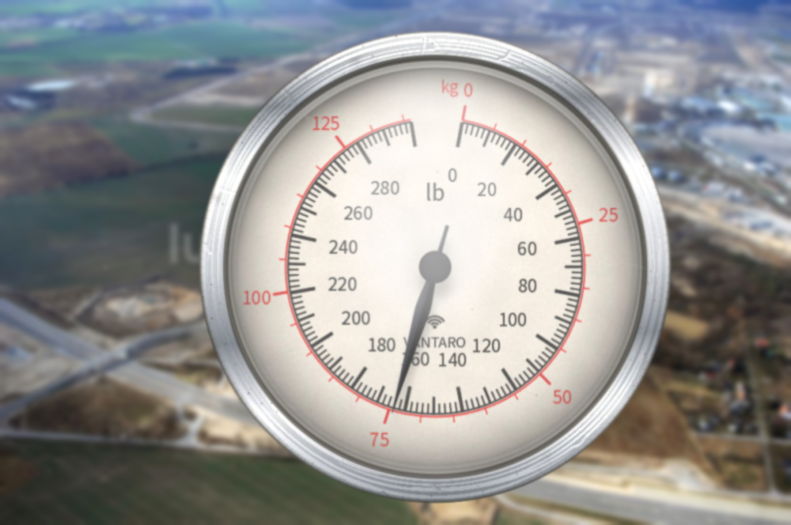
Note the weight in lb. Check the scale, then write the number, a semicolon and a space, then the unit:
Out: 164; lb
